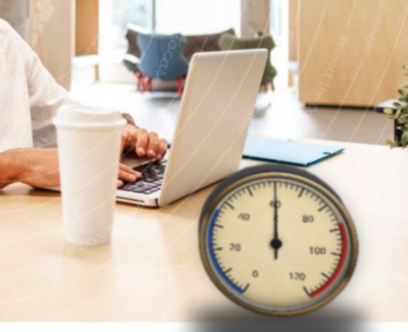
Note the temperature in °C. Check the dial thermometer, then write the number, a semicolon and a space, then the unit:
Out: 60; °C
